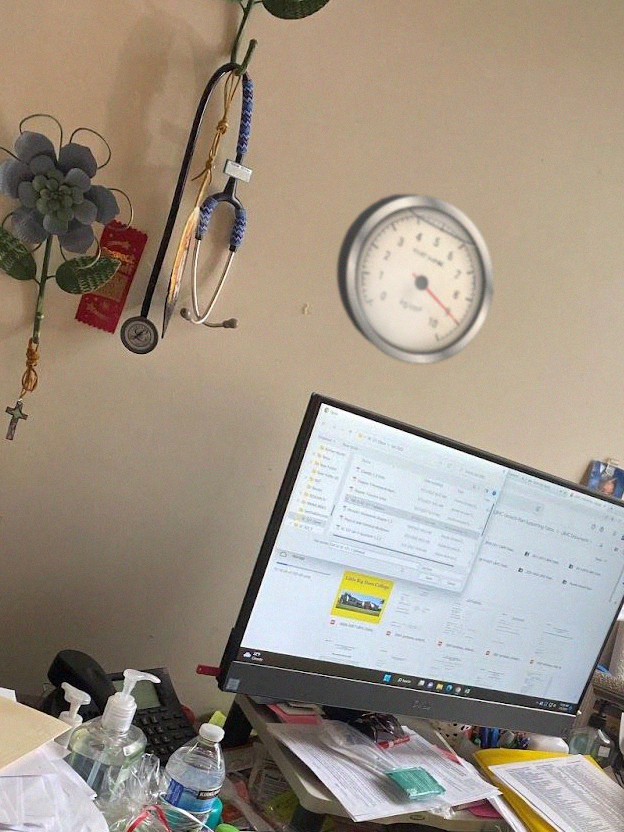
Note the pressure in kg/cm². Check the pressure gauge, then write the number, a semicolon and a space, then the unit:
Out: 9; kg/cm²
